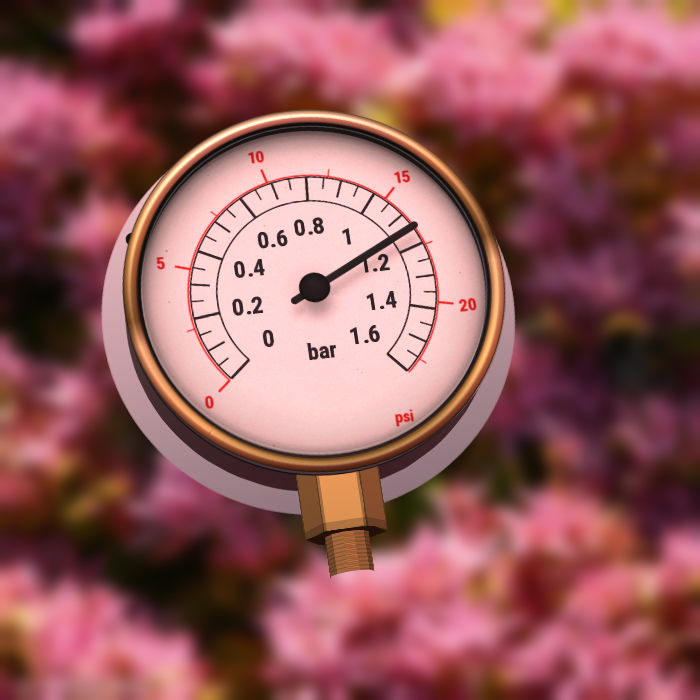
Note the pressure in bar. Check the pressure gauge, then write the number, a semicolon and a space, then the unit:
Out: 1.15; bar
